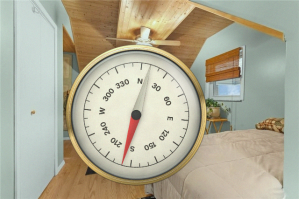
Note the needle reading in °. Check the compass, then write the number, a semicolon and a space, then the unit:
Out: 190; °
